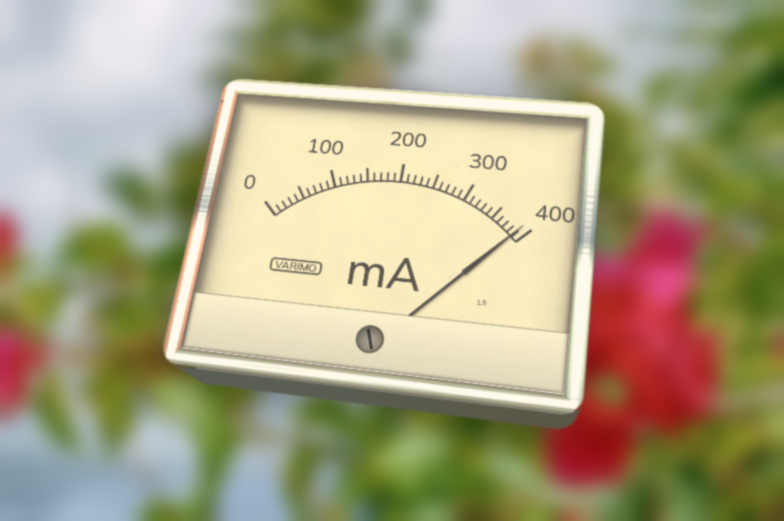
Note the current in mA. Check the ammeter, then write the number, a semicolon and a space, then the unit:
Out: 390; mA
